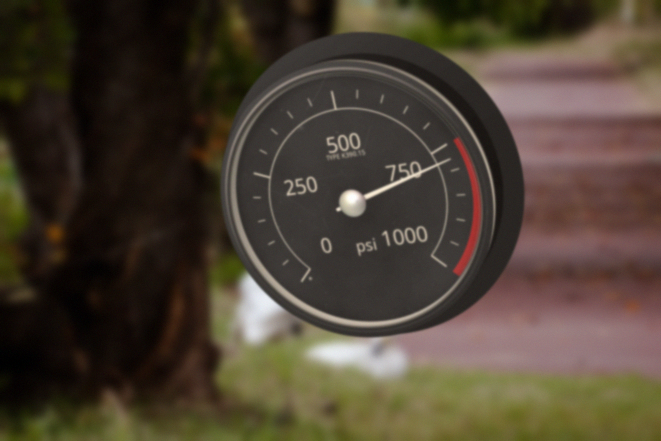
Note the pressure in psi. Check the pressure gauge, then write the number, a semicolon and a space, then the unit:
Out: 775; psi
